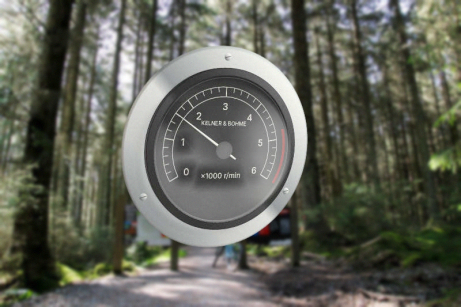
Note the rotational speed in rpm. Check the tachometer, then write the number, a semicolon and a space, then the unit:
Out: 1600; rpm
